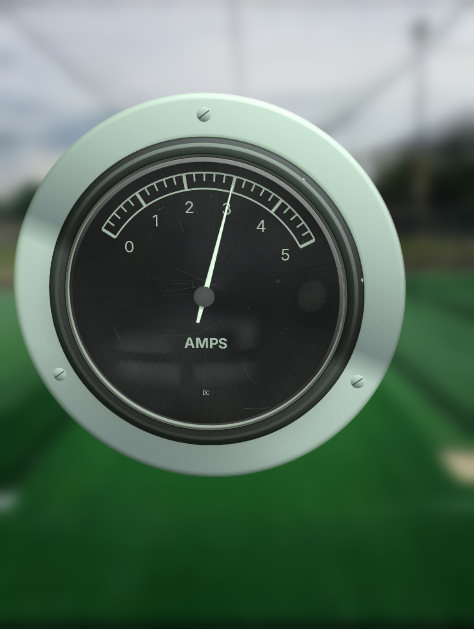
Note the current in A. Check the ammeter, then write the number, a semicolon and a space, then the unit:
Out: 3; A
